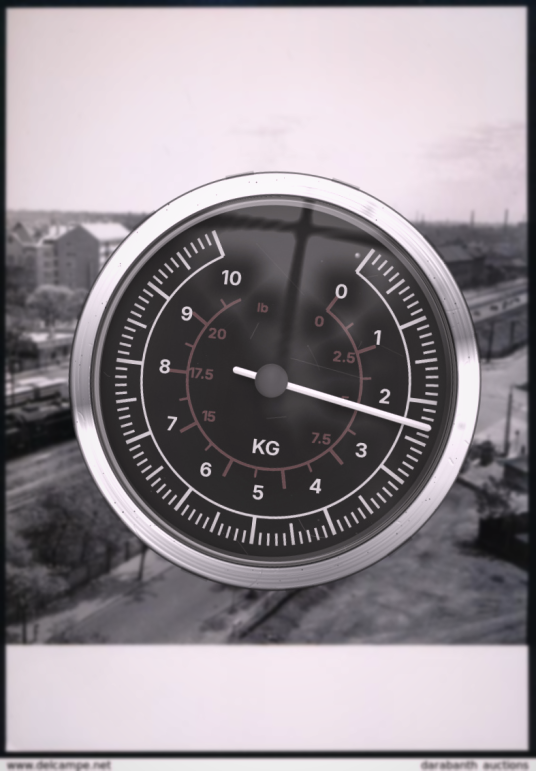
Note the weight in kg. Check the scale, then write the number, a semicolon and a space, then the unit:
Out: 2.3; kg
